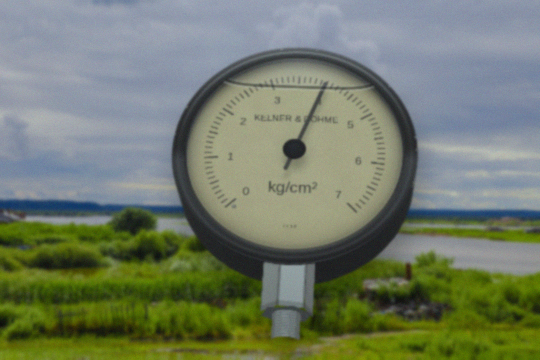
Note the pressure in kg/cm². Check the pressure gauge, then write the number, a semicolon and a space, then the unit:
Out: 4; kg/cm²
